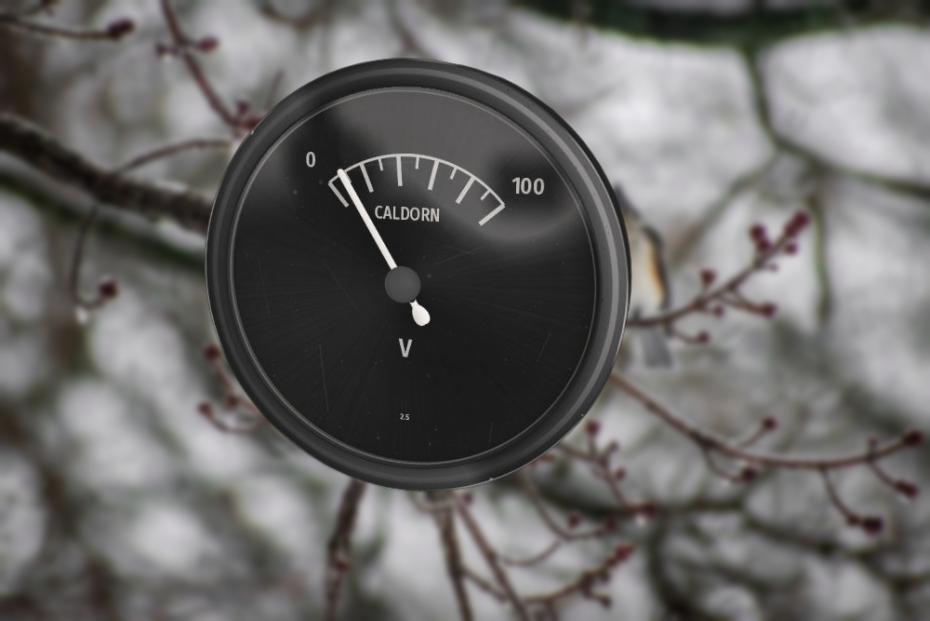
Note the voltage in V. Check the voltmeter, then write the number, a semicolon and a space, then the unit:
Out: 10; V
